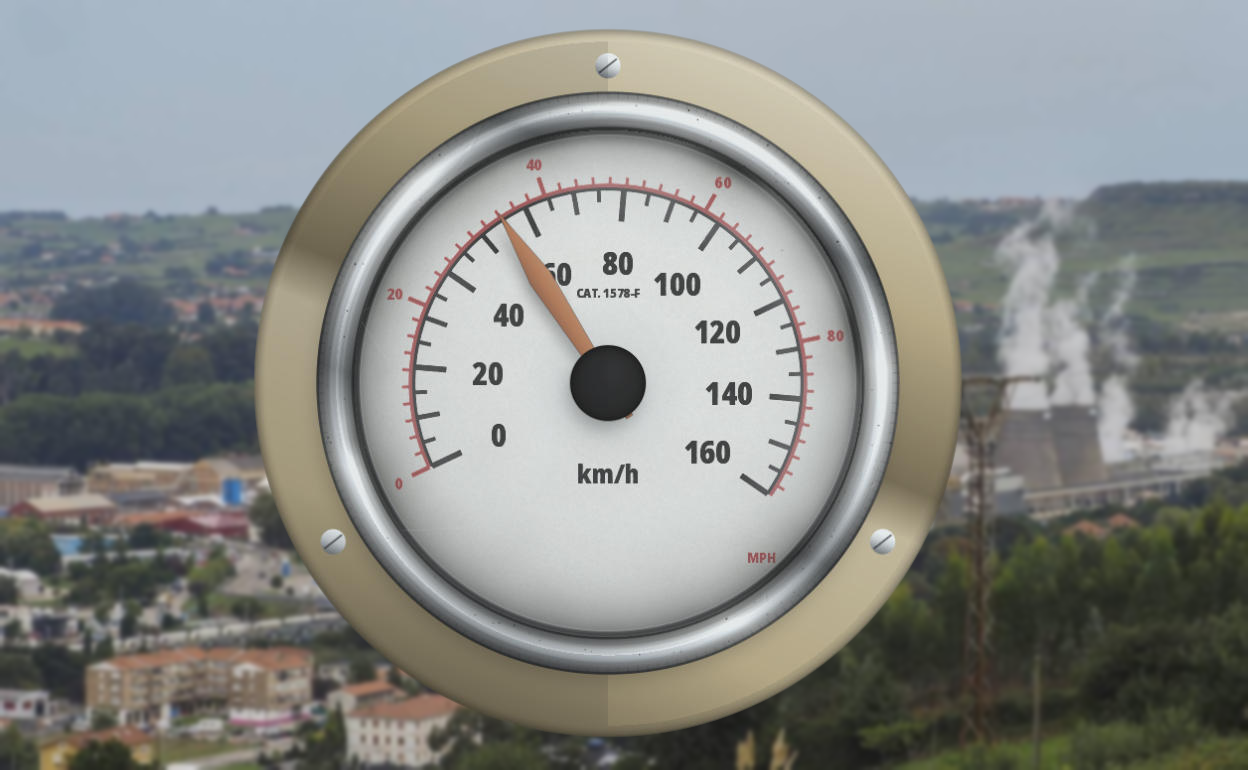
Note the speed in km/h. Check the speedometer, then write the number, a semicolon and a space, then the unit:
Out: 55; km/h
